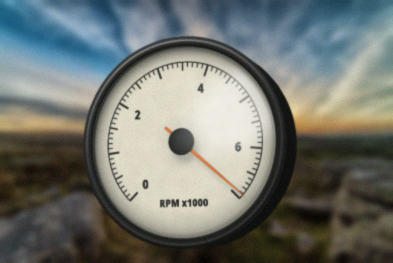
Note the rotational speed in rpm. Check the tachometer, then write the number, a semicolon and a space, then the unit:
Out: 6900; rpm
